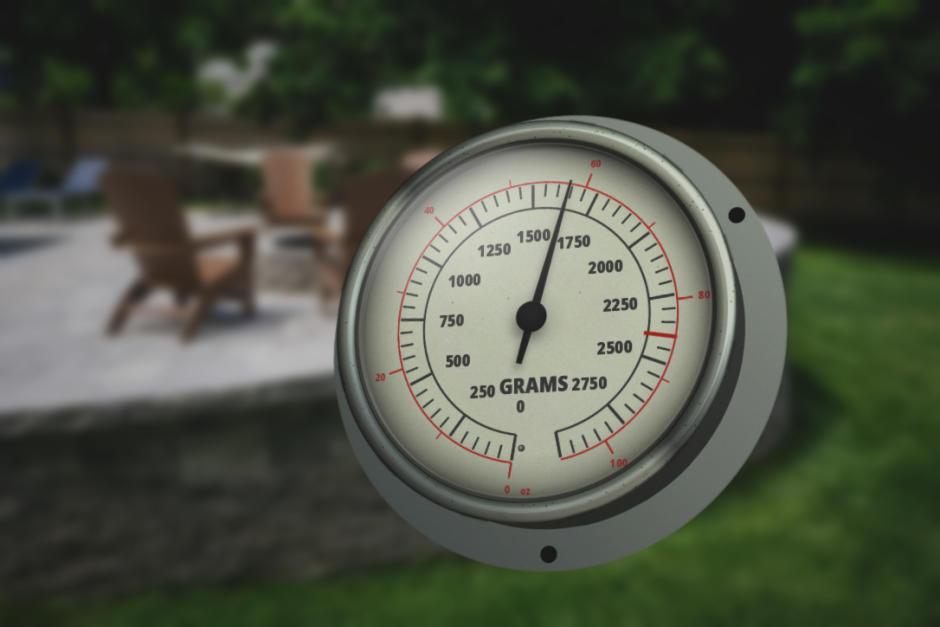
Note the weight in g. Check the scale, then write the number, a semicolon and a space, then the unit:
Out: 1650; g
